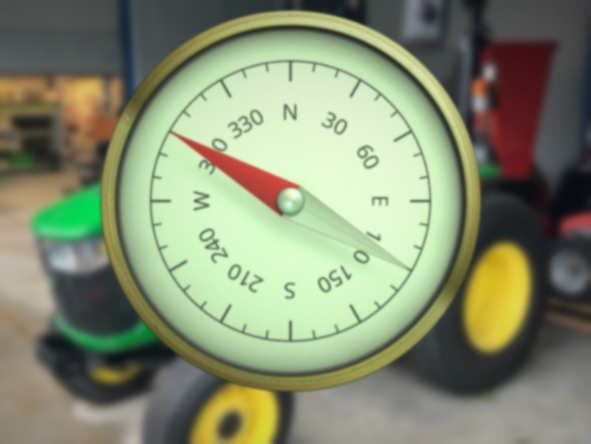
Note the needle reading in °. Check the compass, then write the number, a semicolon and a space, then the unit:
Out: 300; °
